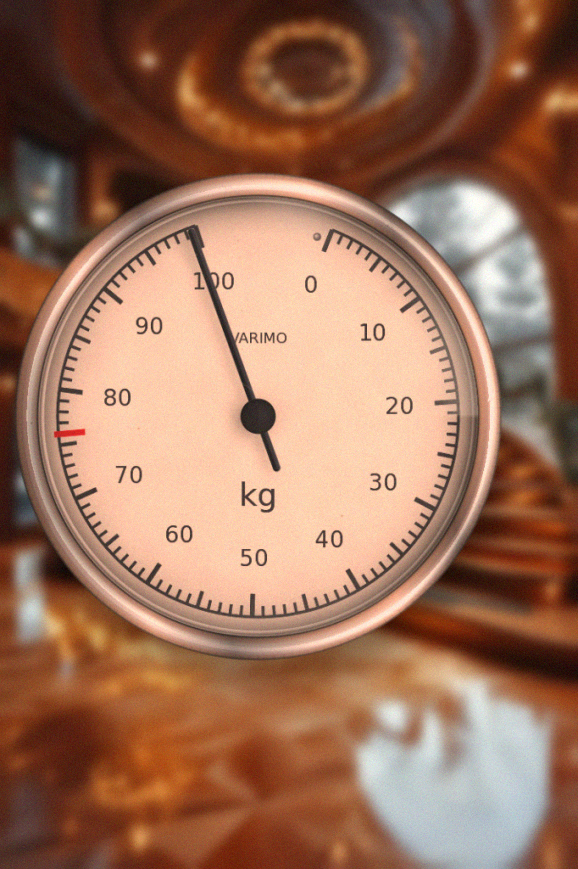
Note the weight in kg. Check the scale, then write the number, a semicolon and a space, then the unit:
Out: 99.5; kg
